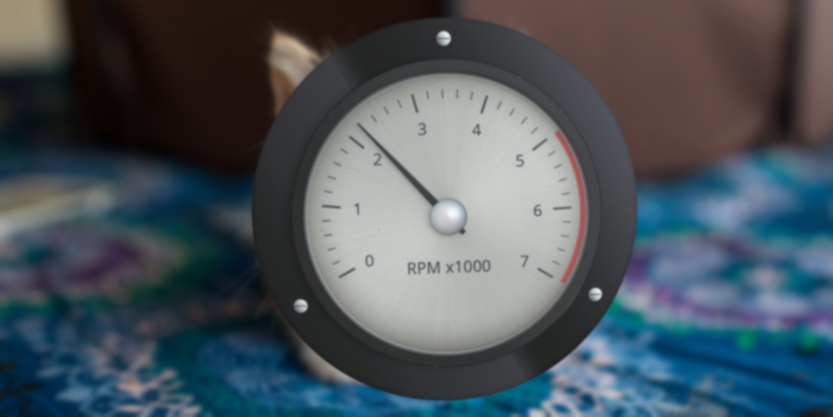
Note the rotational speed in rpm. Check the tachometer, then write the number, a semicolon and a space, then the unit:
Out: 2200; rpm
